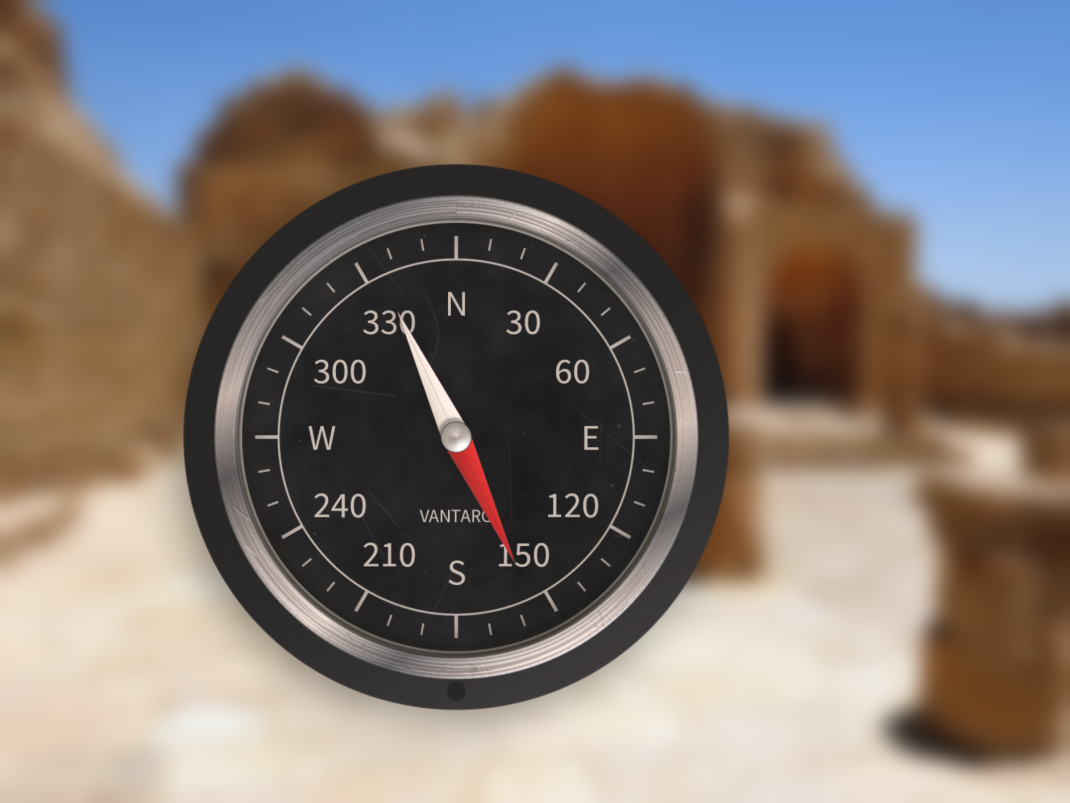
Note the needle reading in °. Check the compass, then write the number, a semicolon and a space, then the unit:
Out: 155; °
